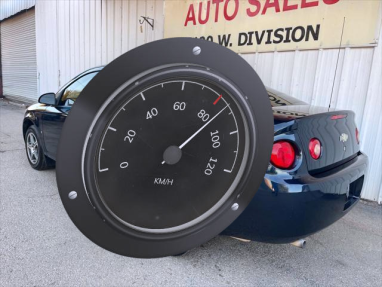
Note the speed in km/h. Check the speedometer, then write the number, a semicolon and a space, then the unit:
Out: 85; km/h
